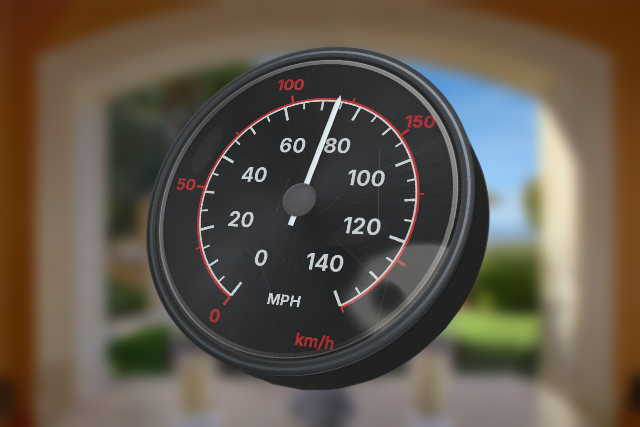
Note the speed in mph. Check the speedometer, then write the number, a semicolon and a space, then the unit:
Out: 75; mph
